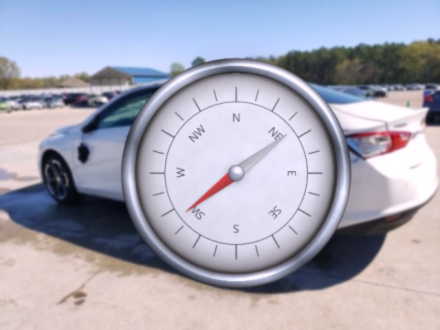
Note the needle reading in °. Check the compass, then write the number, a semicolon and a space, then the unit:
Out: 232.5; °
